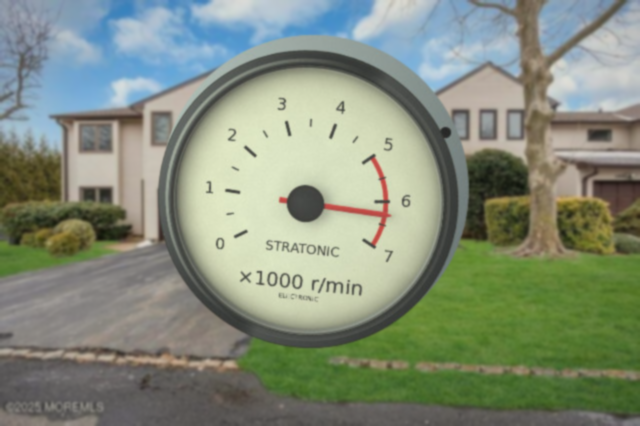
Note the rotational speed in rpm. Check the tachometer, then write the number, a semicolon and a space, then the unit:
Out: 6250; rpm
